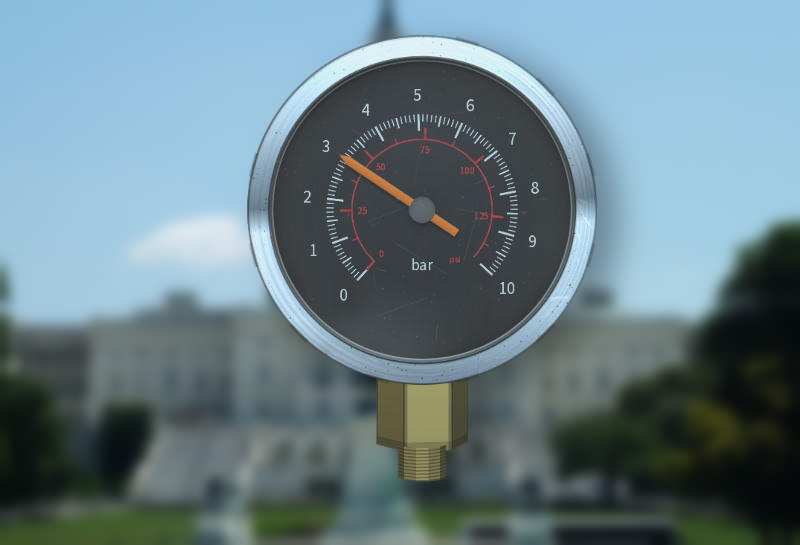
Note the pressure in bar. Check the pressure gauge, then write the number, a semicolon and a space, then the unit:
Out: 3; bar
